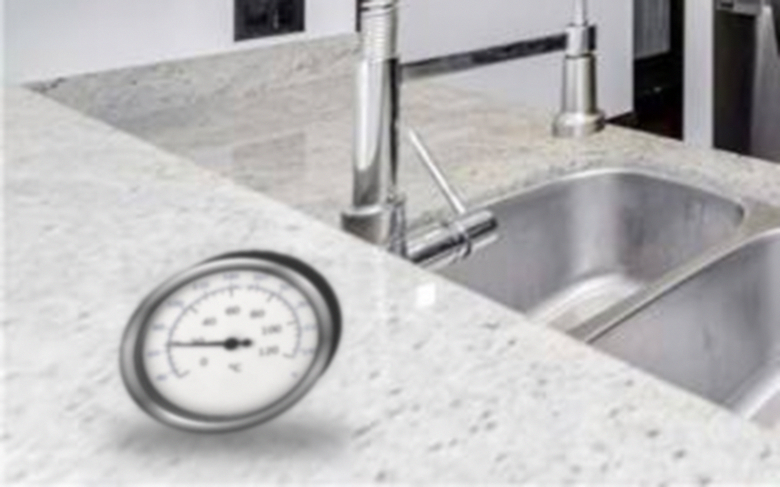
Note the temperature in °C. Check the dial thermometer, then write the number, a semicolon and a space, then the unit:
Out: 20; °C
